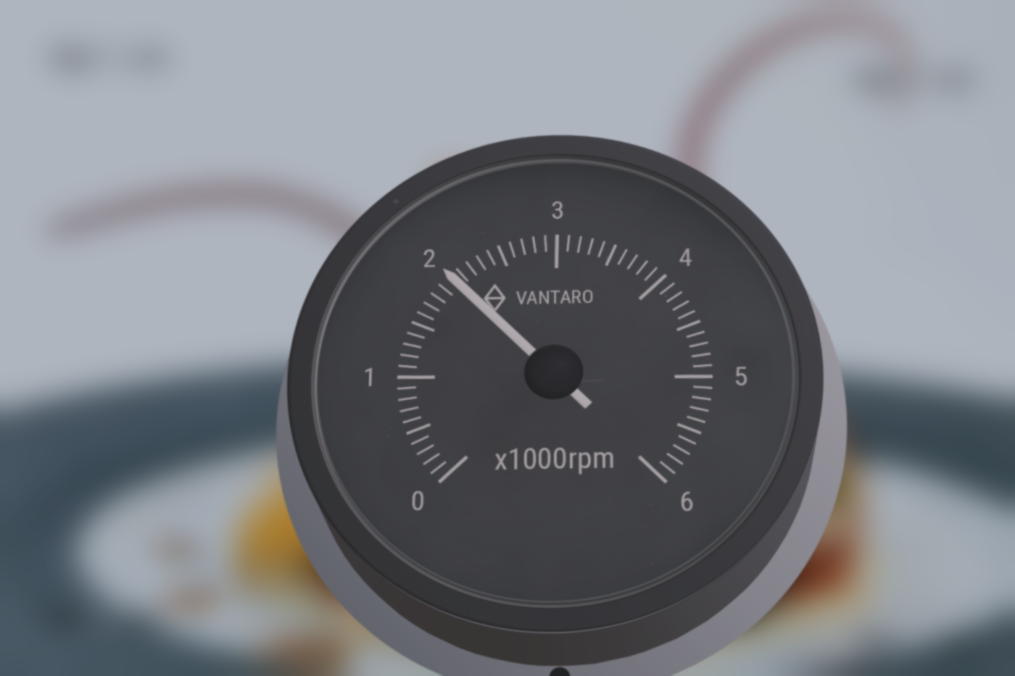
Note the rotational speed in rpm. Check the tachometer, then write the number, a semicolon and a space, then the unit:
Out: 2000; rpm
